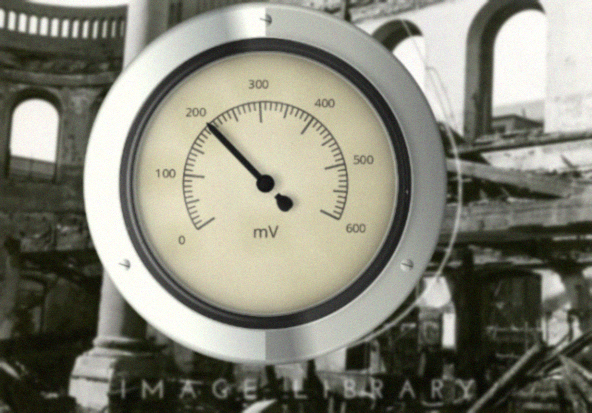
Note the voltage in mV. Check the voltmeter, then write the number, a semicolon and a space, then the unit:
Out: 200; mV
